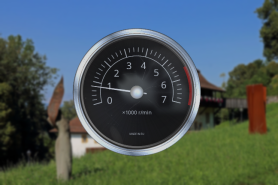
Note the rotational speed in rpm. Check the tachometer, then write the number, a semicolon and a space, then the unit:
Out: 800; rpm
